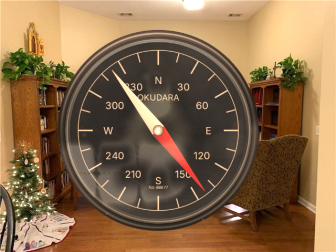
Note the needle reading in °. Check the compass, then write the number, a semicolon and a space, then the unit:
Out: 142.5; °
